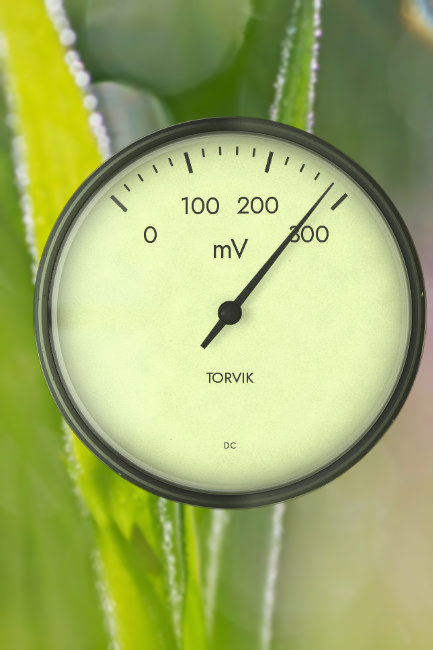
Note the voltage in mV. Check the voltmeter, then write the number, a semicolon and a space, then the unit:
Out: 280; mV
